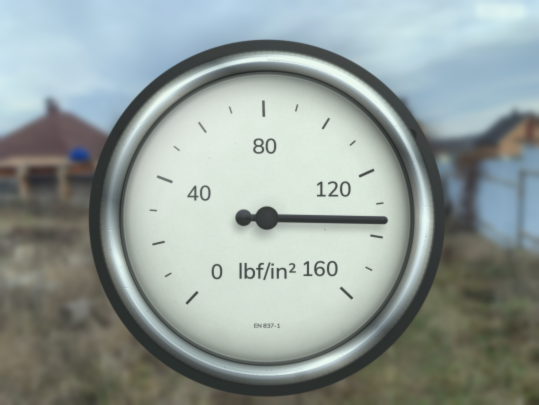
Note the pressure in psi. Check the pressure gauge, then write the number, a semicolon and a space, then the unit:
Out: 135; psi
